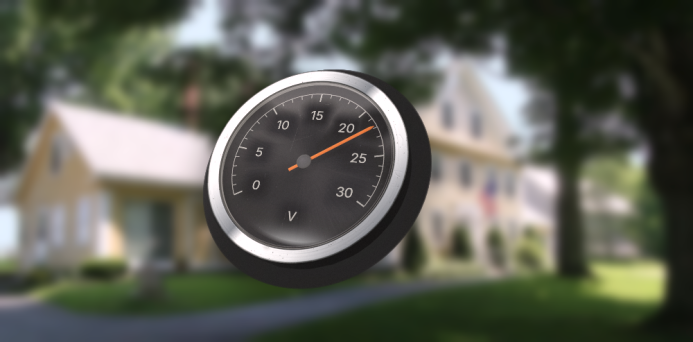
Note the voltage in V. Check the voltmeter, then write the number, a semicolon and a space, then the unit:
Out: 22; V
